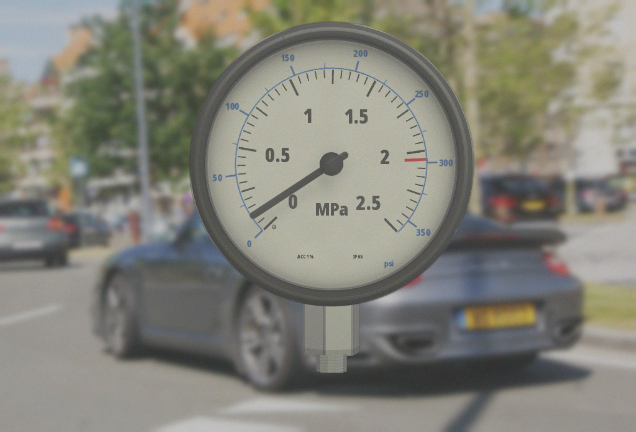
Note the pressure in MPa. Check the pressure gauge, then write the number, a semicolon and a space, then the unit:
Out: 0.1; MPa
